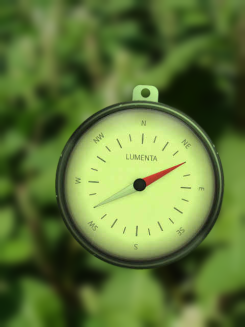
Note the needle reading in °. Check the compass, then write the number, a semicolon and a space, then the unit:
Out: 60; °
